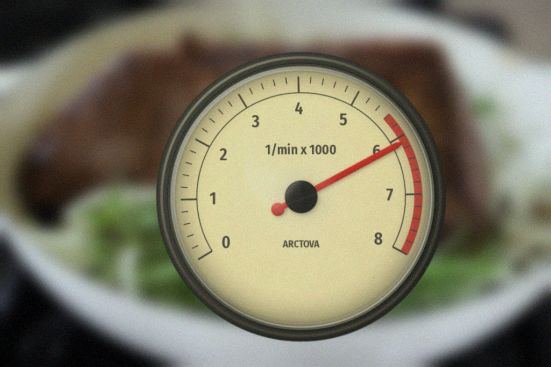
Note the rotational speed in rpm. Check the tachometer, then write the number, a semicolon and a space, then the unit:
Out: 6100; rpm
